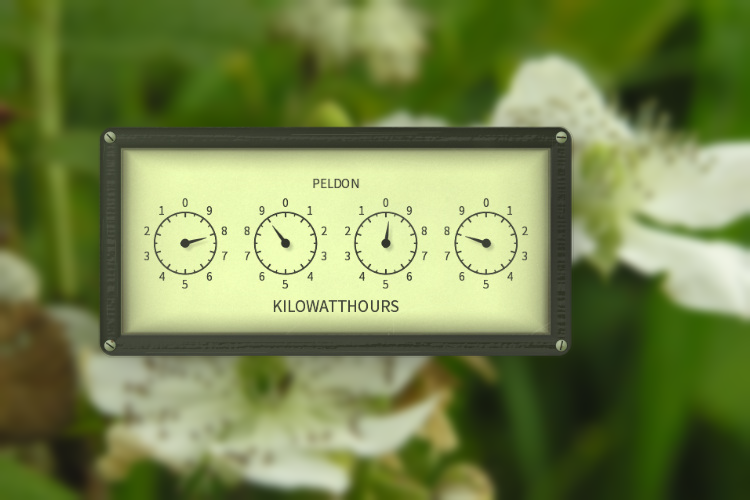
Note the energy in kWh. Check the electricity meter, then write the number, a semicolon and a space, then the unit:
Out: 7898; kWh
